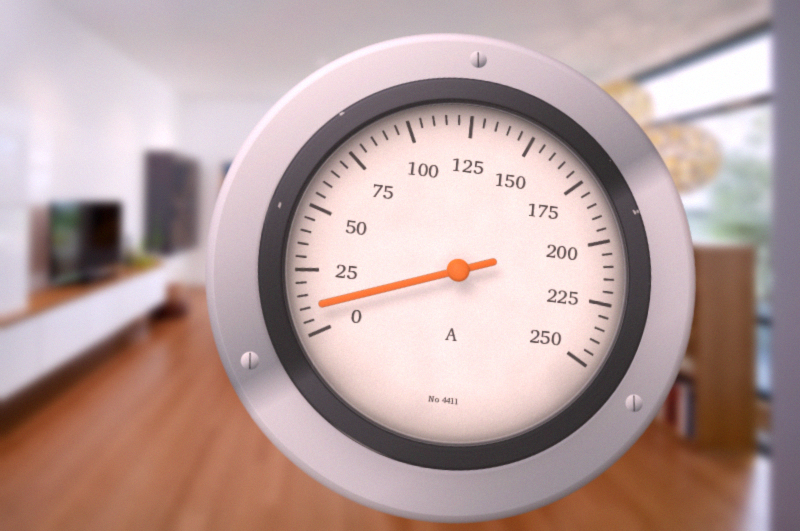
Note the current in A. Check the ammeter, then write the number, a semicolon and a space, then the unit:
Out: 10; A
